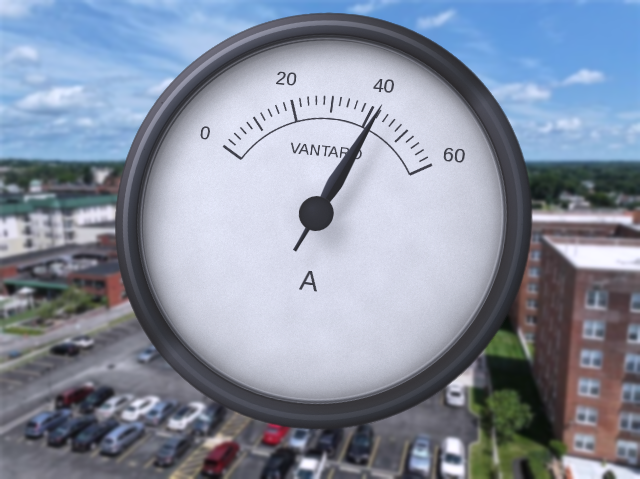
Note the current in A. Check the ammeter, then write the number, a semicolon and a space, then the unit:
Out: 42; A
